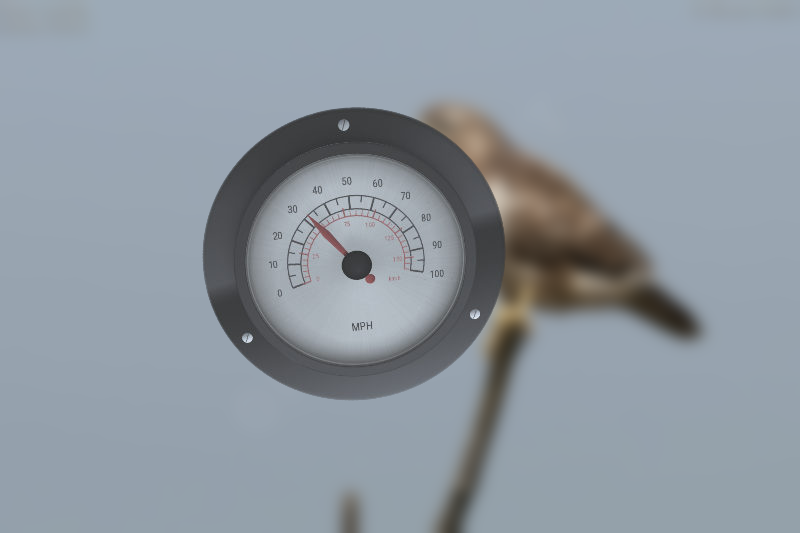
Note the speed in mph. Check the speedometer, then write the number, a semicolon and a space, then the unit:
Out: 32.5; mph
